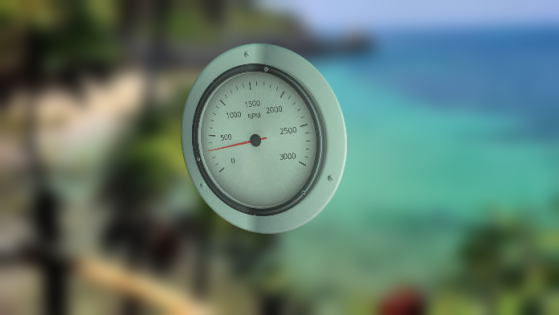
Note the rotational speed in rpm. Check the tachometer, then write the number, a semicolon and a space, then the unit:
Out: 300; rpm
